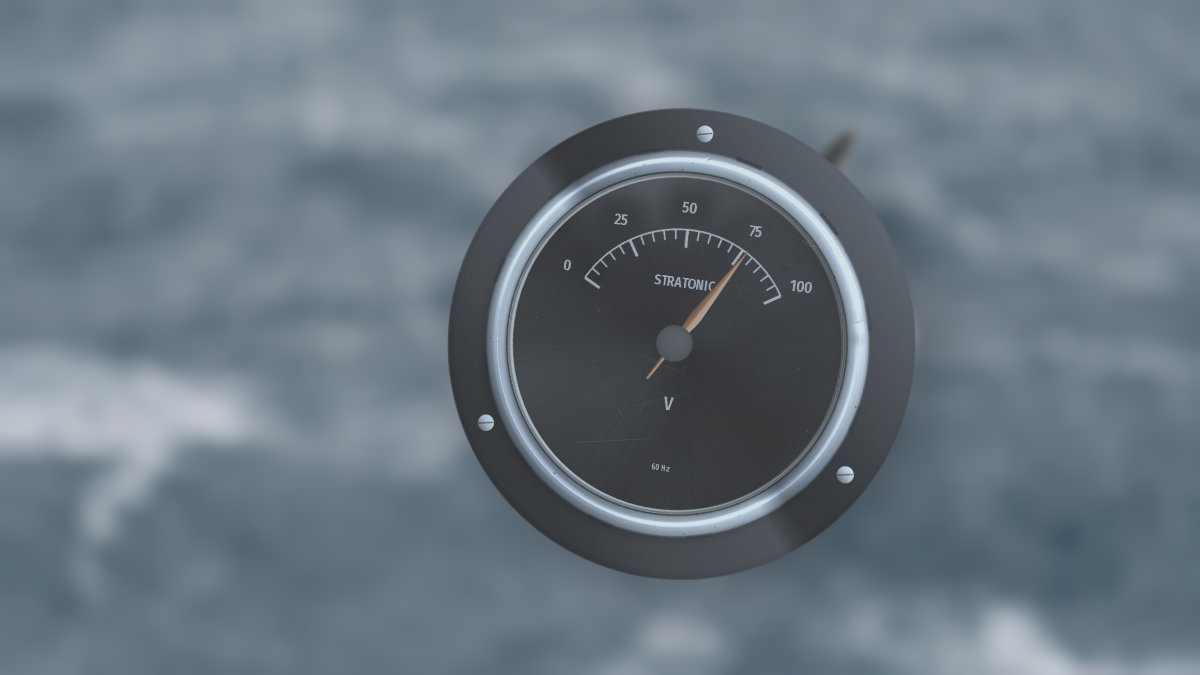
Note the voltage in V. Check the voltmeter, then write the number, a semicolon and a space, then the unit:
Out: 77.5; V
